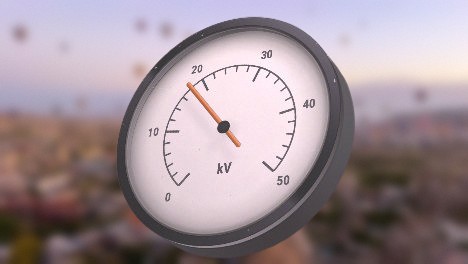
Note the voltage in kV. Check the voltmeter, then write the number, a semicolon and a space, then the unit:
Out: 18; kV
